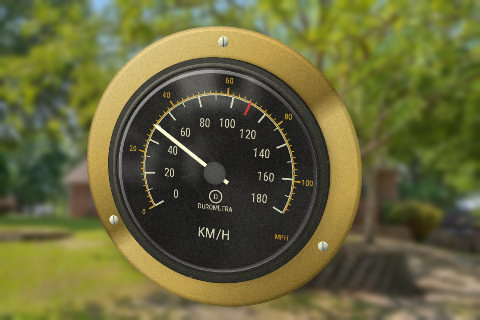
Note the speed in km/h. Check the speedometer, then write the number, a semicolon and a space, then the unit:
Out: 50; km/h
